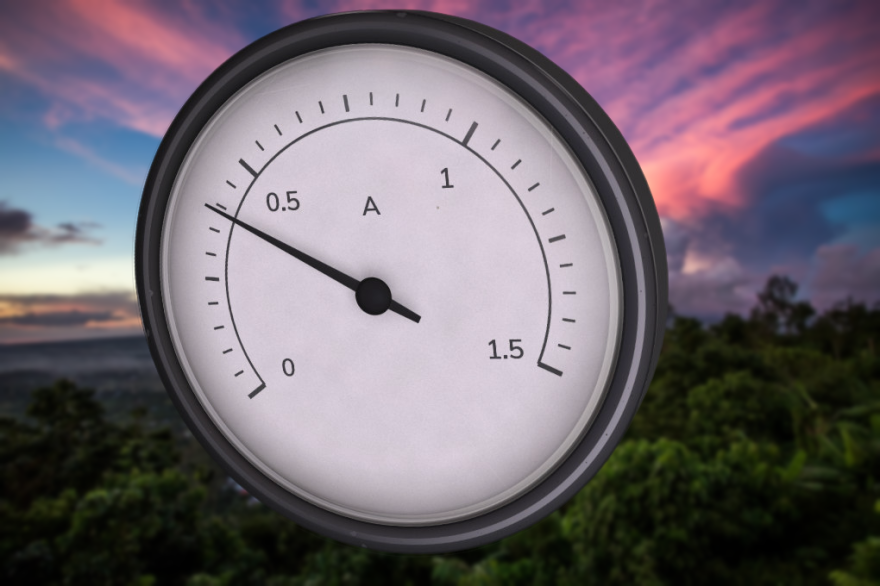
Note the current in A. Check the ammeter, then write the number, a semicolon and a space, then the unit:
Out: 0.4; A
